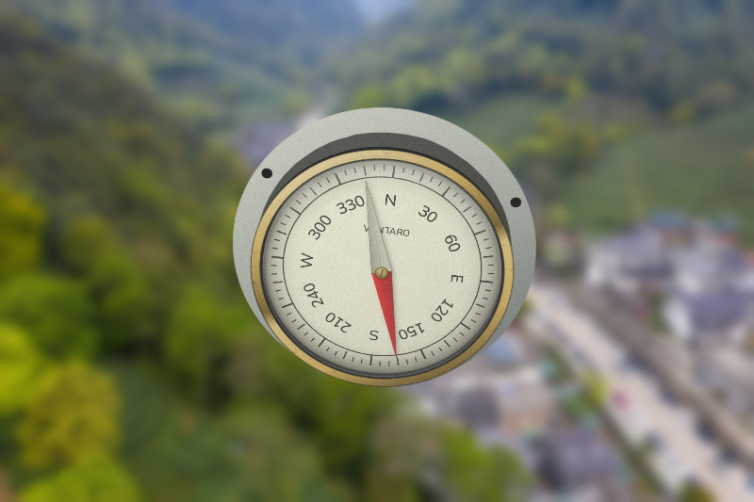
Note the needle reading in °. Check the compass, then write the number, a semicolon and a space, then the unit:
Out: 165; °
